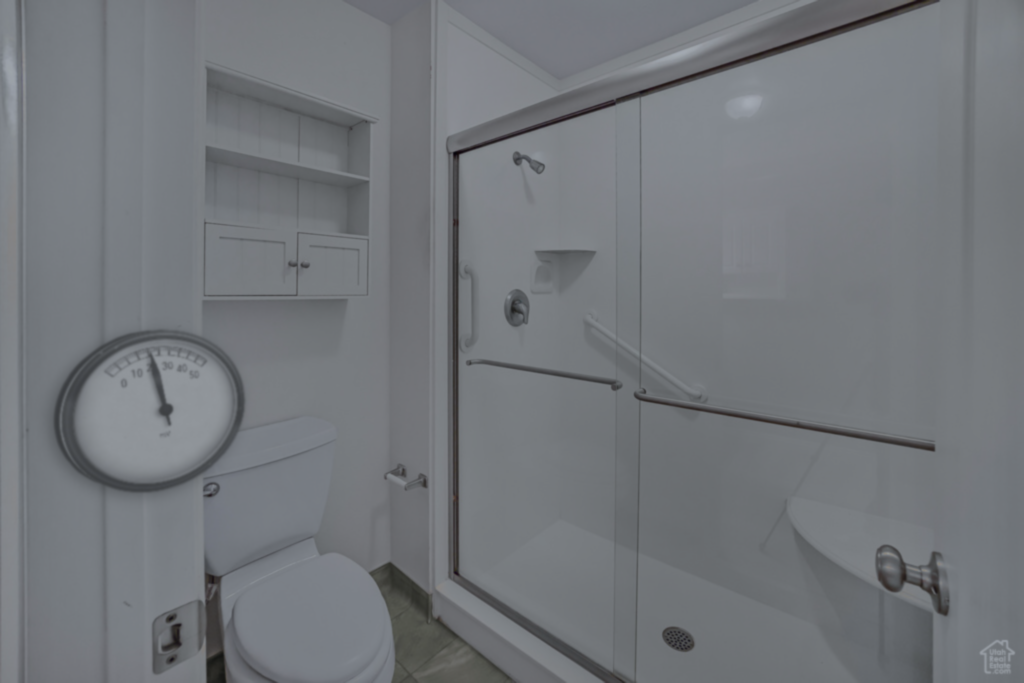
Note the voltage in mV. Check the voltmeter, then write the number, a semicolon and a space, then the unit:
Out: 20; mV
